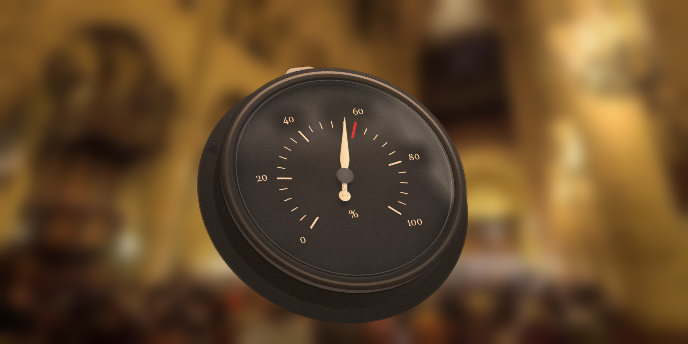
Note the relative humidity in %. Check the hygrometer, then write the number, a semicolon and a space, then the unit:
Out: 56; %
